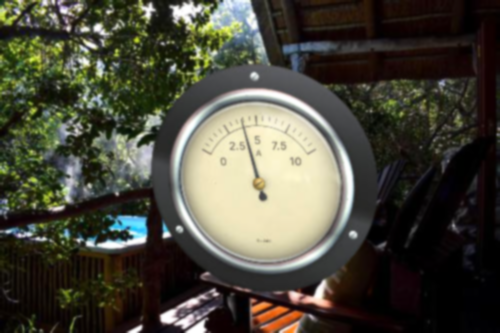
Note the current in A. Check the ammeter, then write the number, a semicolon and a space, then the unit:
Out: 4; A
